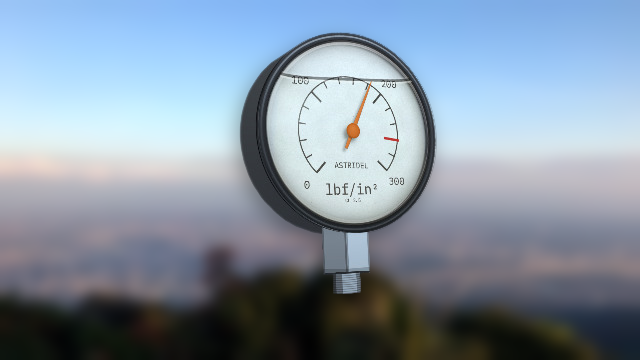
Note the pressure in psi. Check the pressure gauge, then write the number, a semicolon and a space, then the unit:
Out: 180; psi
